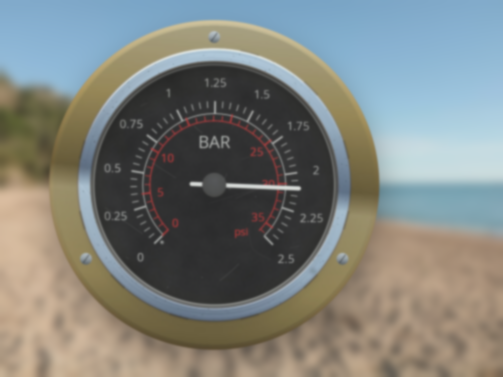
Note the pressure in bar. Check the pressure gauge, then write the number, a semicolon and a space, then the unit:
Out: 2.1; bar
